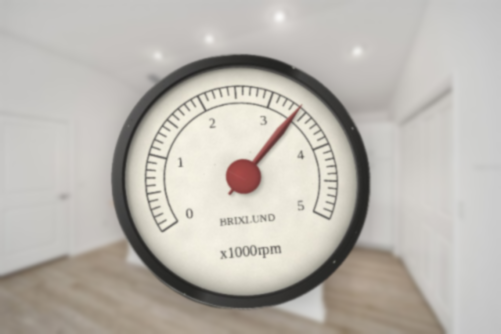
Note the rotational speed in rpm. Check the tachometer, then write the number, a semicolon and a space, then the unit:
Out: 3400; rpm
